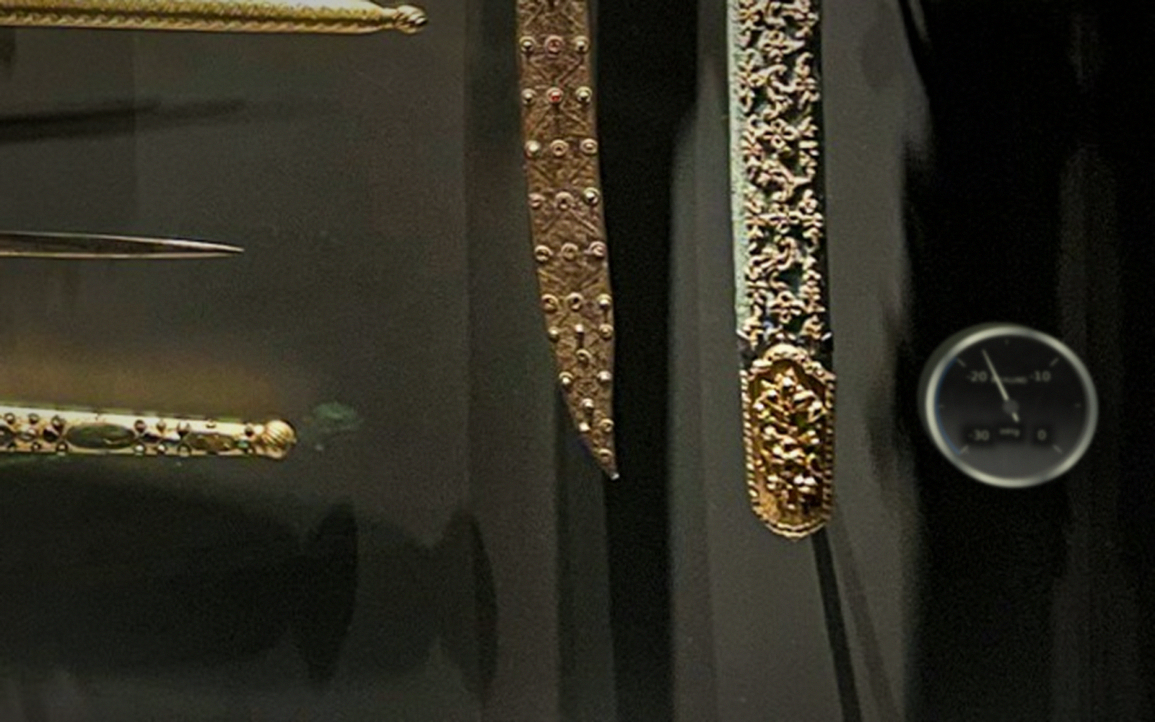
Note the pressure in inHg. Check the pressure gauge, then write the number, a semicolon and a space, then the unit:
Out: -17.5; inHg
